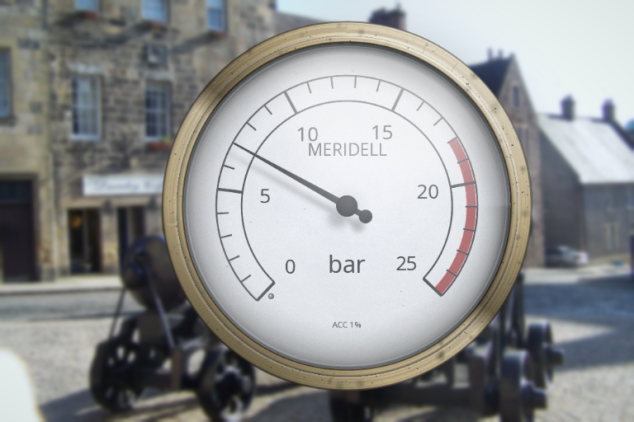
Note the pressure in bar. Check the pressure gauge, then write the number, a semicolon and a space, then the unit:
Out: 7; bar
